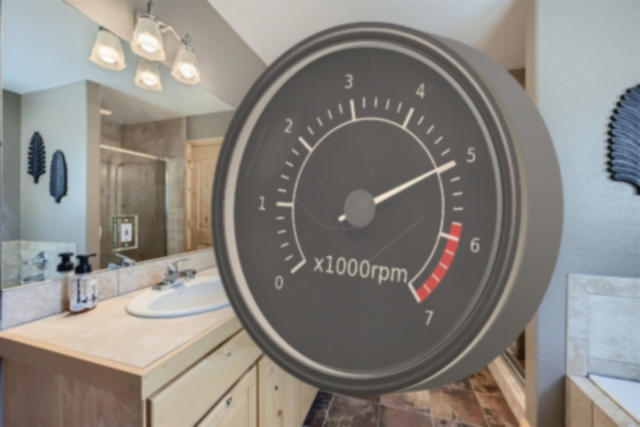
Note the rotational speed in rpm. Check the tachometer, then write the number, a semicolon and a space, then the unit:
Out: 5000; rpm
